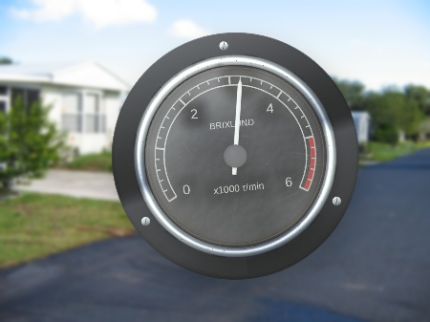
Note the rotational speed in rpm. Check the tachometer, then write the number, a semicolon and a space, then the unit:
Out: 3200; rpm
